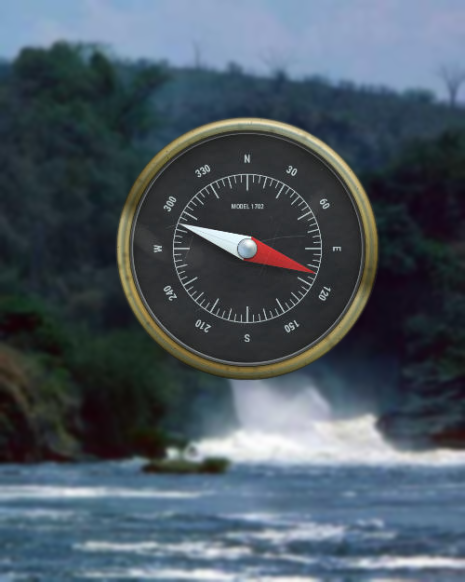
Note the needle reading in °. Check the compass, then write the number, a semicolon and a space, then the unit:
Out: 110; °
